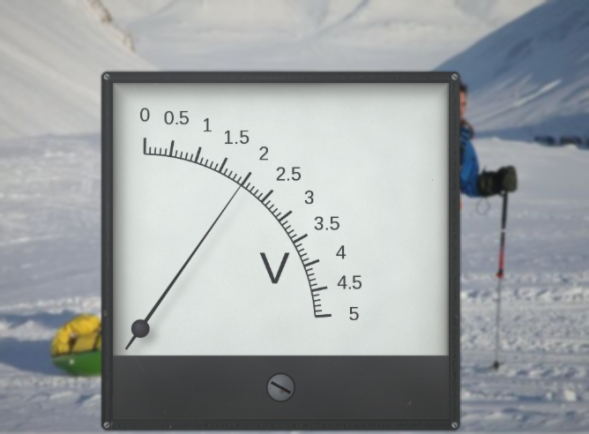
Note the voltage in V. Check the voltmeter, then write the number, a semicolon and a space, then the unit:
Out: 2; V
